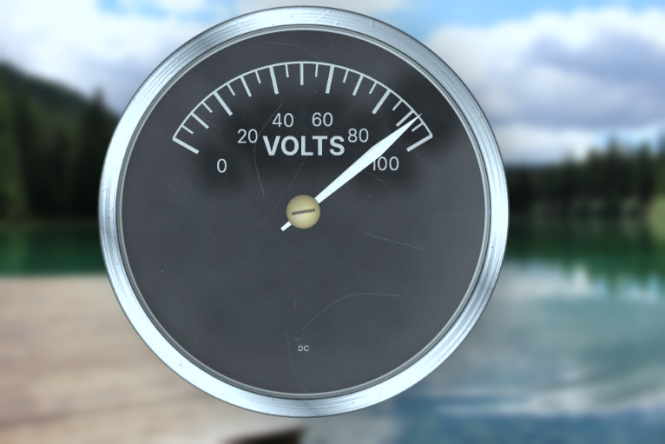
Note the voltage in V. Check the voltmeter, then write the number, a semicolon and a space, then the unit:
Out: 92.5; V
